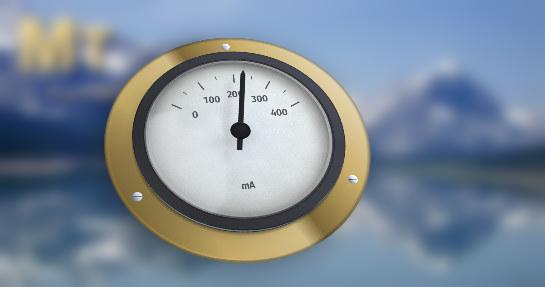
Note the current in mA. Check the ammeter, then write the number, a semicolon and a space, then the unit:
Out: 225; mA
